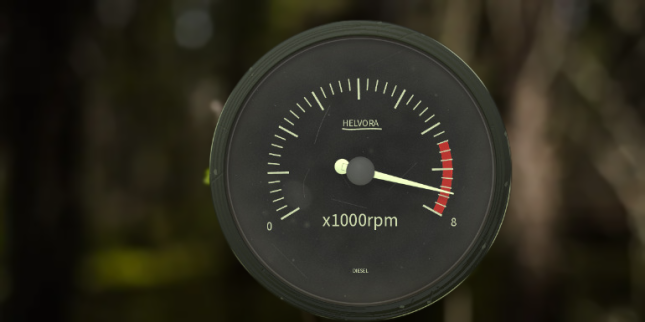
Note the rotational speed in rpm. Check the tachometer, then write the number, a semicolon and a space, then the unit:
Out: 7500; rpm
